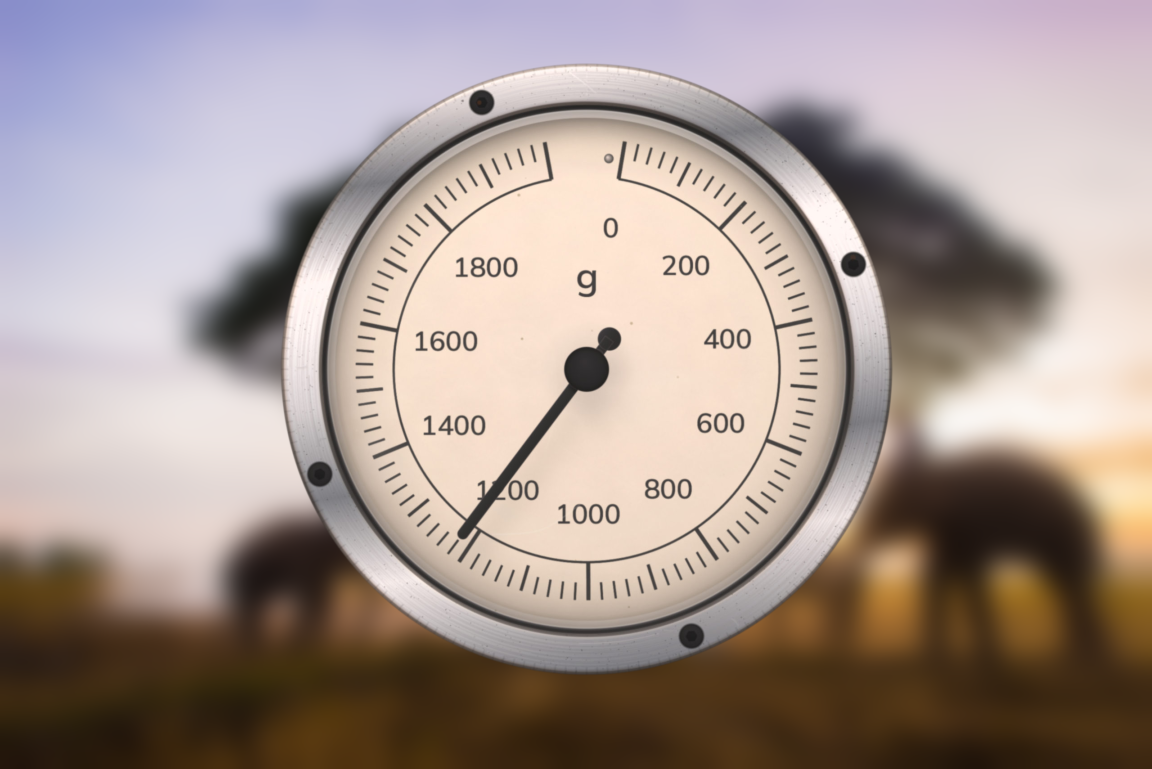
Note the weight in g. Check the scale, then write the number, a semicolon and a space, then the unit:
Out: 1220; g
